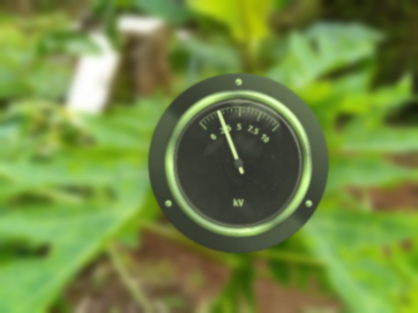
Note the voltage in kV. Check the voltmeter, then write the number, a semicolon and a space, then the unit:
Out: 2.5; kV
